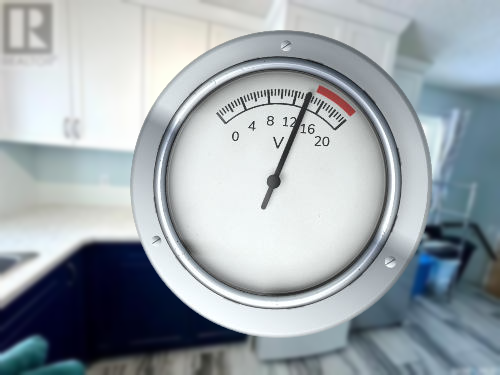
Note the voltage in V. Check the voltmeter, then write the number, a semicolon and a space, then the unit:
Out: 14; V
